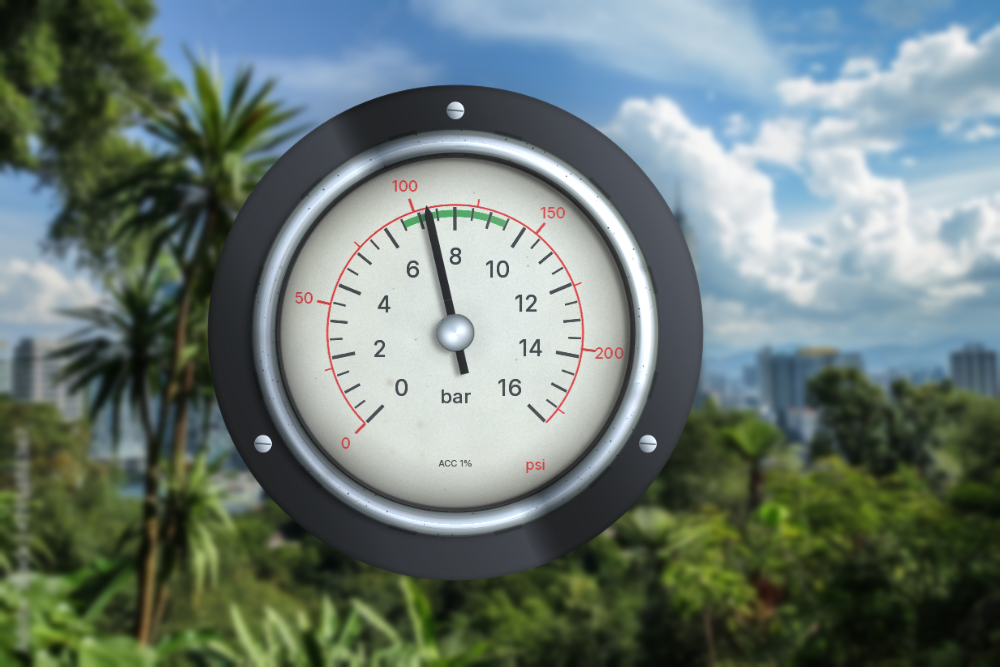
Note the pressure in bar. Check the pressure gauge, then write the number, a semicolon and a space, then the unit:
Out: 7.25; bar
